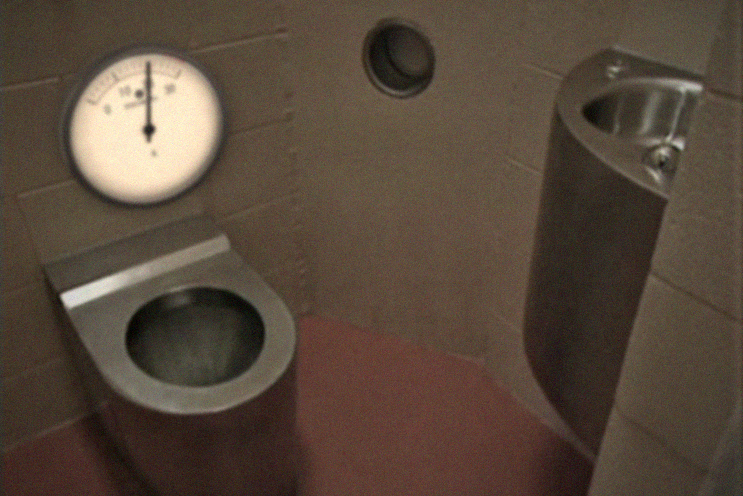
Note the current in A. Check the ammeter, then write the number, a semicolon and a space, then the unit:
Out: 20; A
